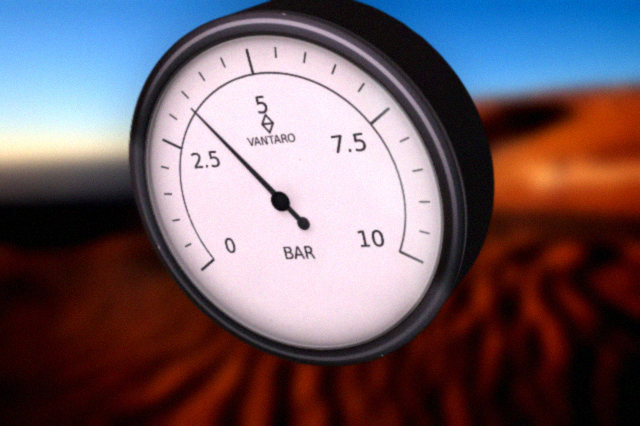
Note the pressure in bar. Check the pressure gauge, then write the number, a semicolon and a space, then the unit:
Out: 3.5; bar
